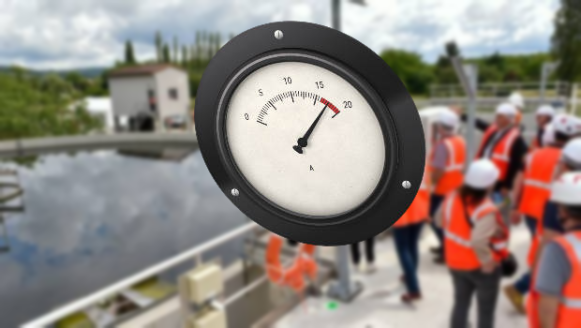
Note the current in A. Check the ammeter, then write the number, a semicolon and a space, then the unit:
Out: 17.5; A
